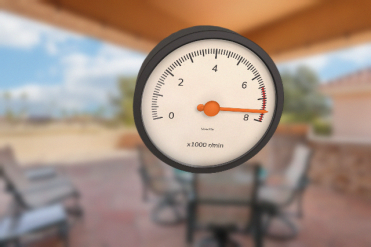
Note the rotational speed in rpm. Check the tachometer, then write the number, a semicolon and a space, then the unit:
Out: 7500; rpm
